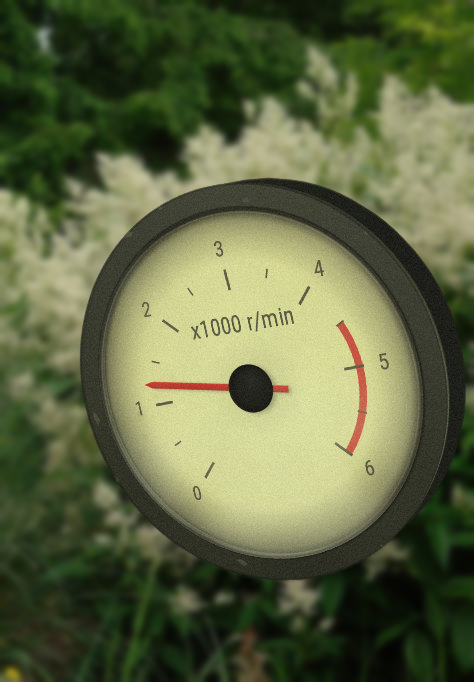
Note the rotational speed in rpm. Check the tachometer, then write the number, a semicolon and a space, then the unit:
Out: 1250; rpm
